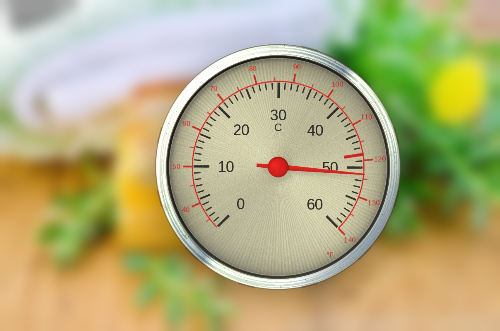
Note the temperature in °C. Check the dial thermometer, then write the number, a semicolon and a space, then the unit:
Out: 51; °C
